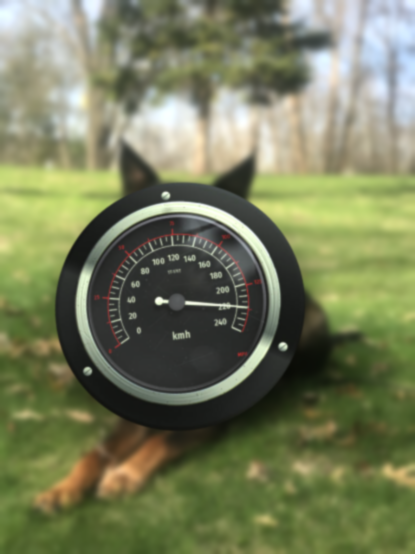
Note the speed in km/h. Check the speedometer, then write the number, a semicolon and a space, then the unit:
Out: 220; km/h
